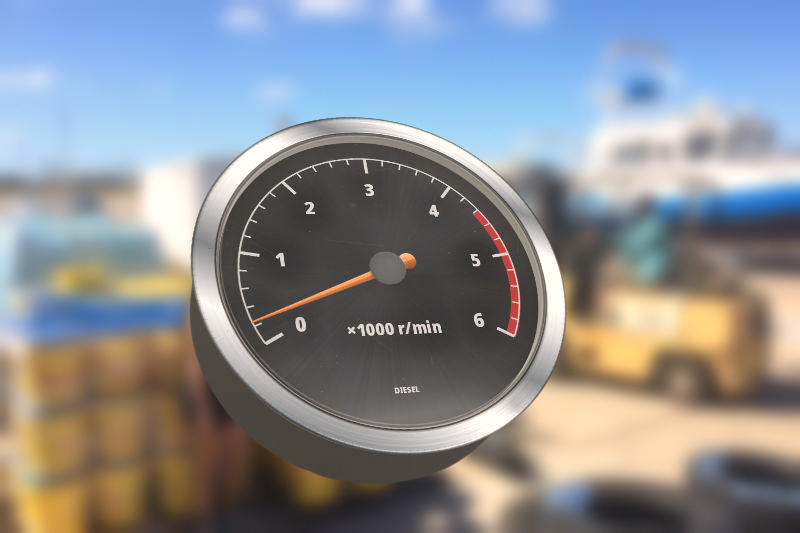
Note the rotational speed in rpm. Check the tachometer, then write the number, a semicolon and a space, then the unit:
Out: 200; rpm
